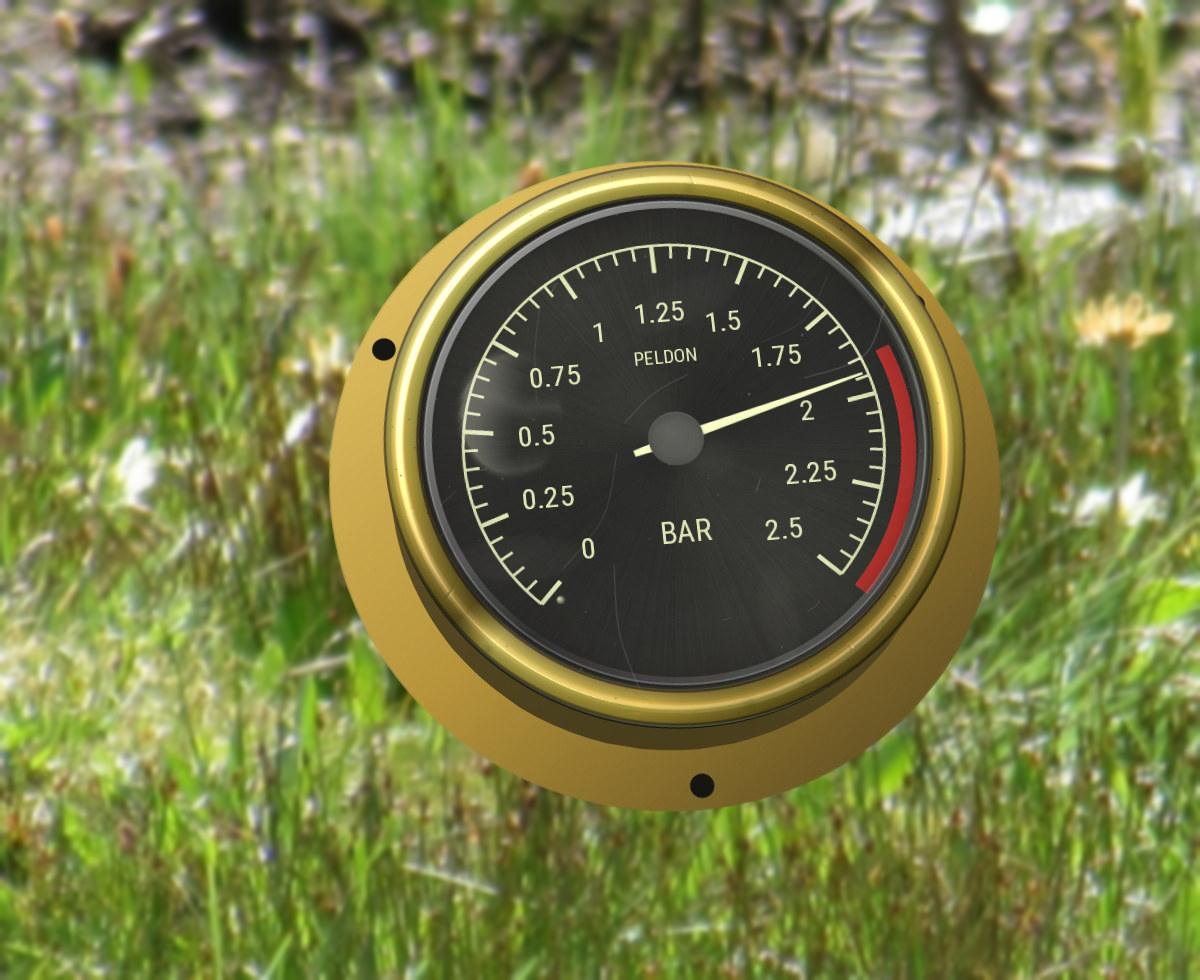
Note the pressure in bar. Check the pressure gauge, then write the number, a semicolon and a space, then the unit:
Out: 1.95; bar
